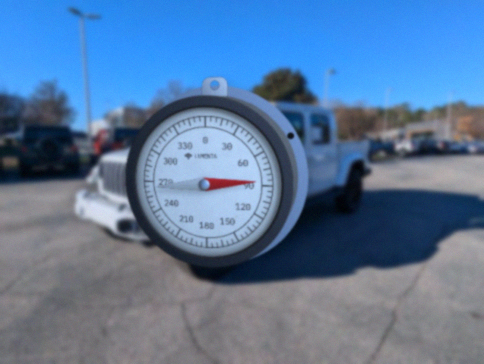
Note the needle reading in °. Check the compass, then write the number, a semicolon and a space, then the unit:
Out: 85; °
